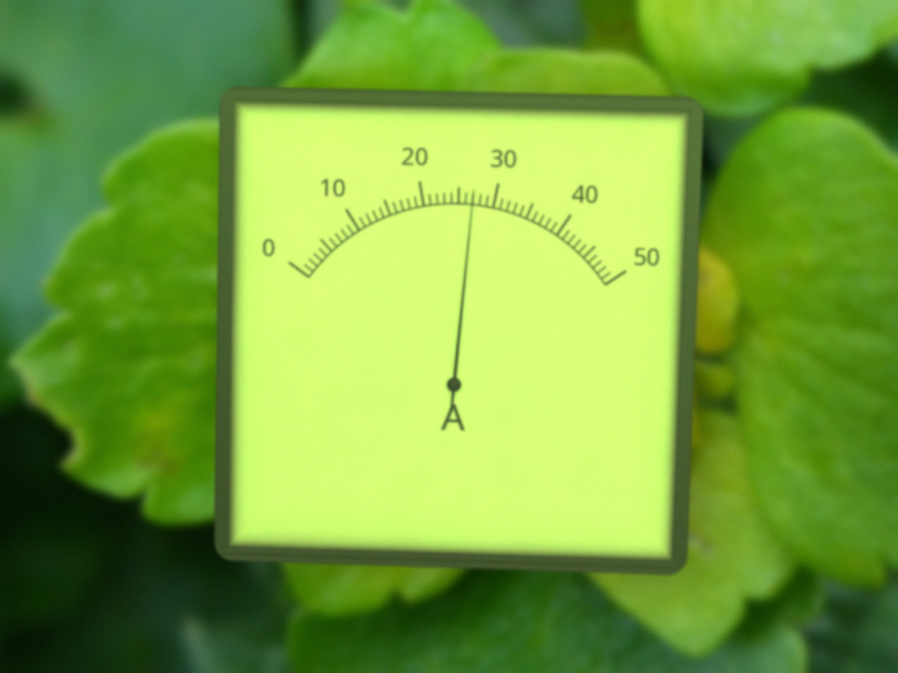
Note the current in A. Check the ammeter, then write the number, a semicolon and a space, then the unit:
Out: 27; A
